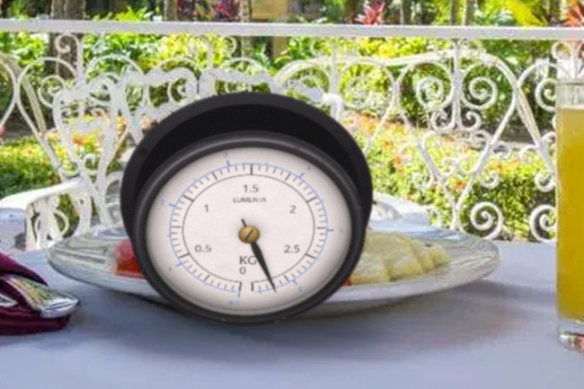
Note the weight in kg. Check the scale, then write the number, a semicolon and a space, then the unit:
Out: 2.85; kg
